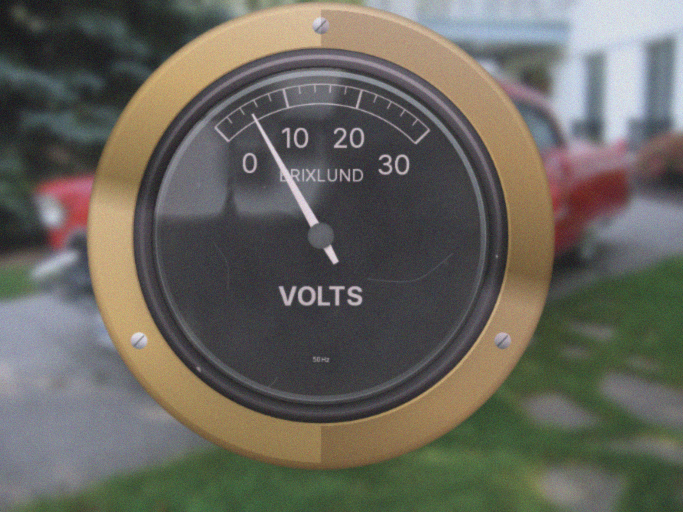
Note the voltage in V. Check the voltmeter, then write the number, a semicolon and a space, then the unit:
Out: 5; V
